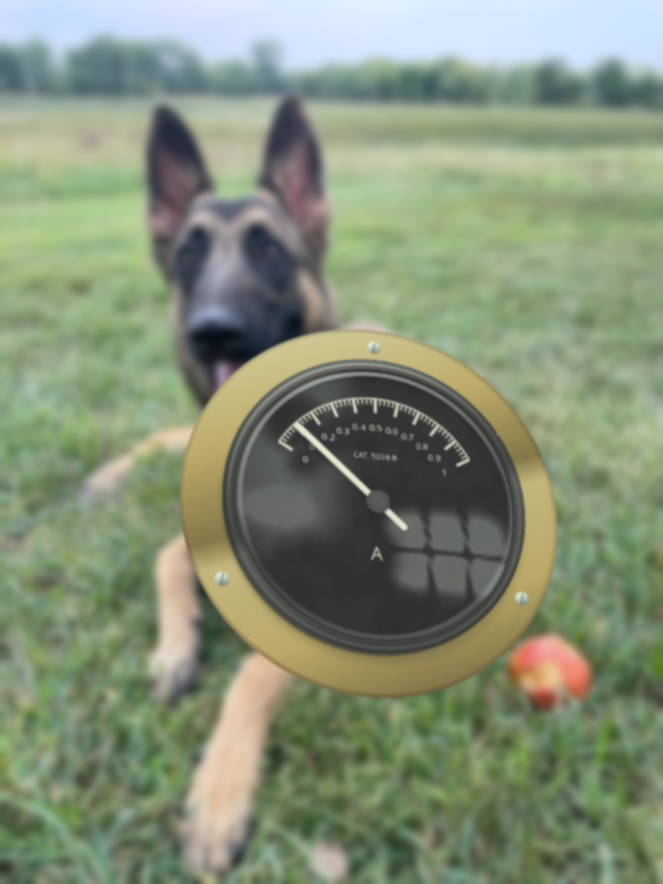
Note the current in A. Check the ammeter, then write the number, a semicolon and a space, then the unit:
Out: 0.1; A
